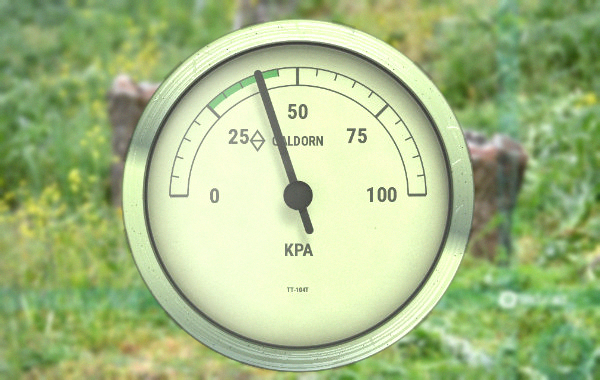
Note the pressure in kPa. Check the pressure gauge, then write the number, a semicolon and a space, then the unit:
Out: 40; kPa
